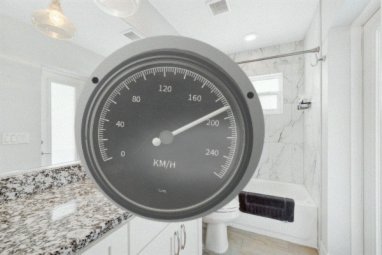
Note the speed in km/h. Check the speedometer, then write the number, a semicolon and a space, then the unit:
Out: 190; km/h
